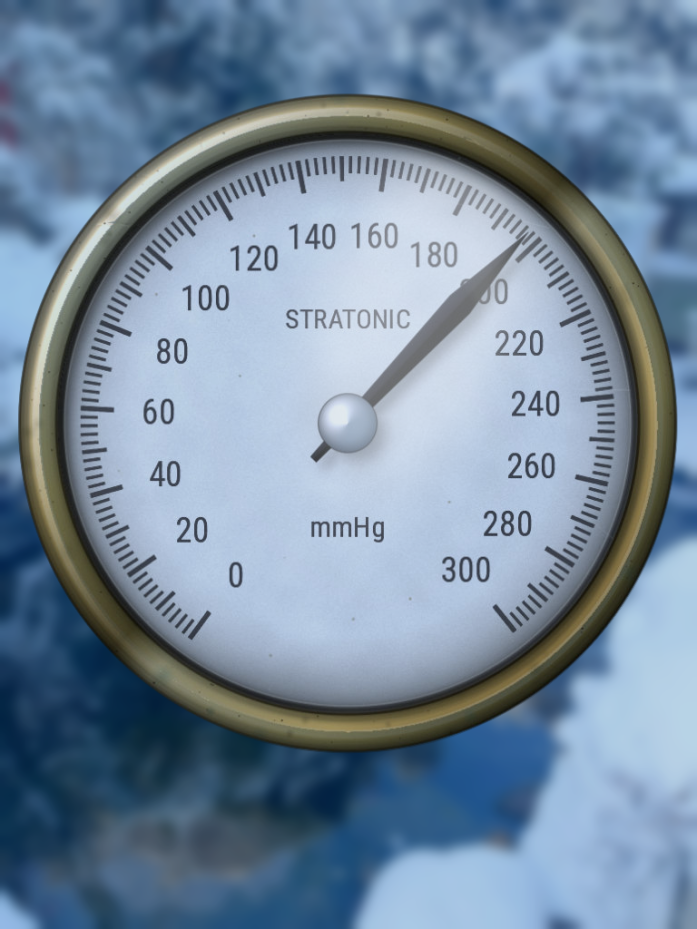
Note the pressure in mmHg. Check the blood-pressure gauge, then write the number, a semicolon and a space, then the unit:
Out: 197; mmHg
